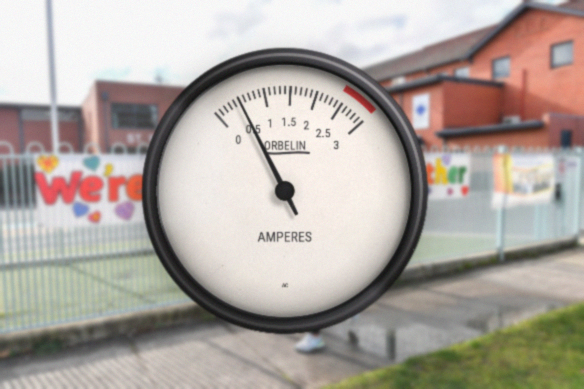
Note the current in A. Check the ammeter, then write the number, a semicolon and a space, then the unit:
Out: 0.5; A
